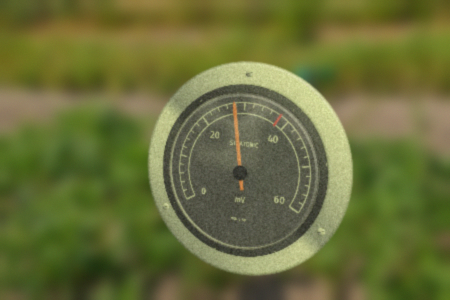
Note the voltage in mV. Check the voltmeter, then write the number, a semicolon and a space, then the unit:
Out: 28; mV
